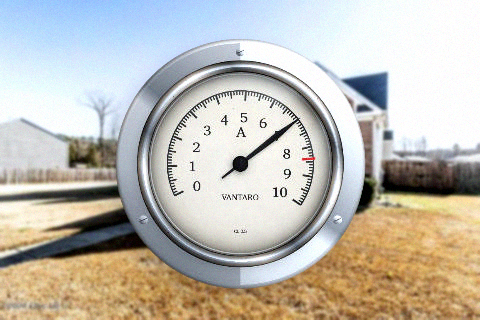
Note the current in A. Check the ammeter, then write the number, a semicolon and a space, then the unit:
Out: 7; A
